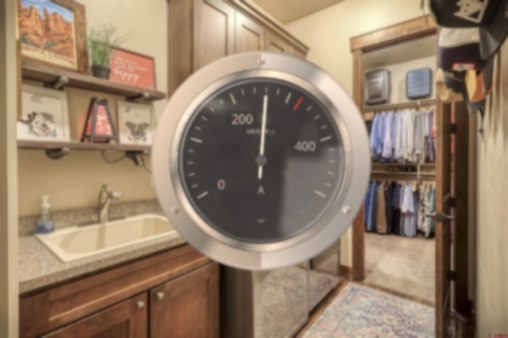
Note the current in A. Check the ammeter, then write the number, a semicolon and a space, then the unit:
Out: 260; A
